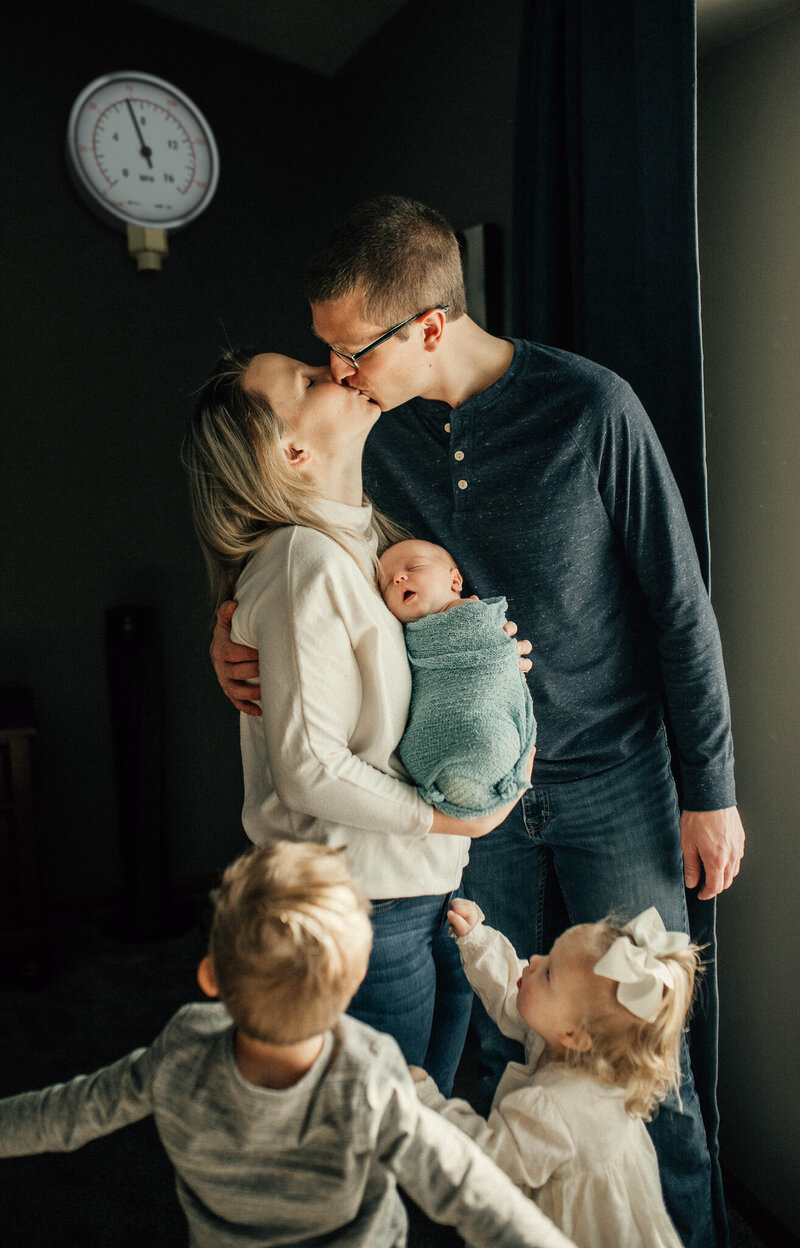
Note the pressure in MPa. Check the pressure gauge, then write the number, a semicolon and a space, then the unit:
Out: 7; MPa
